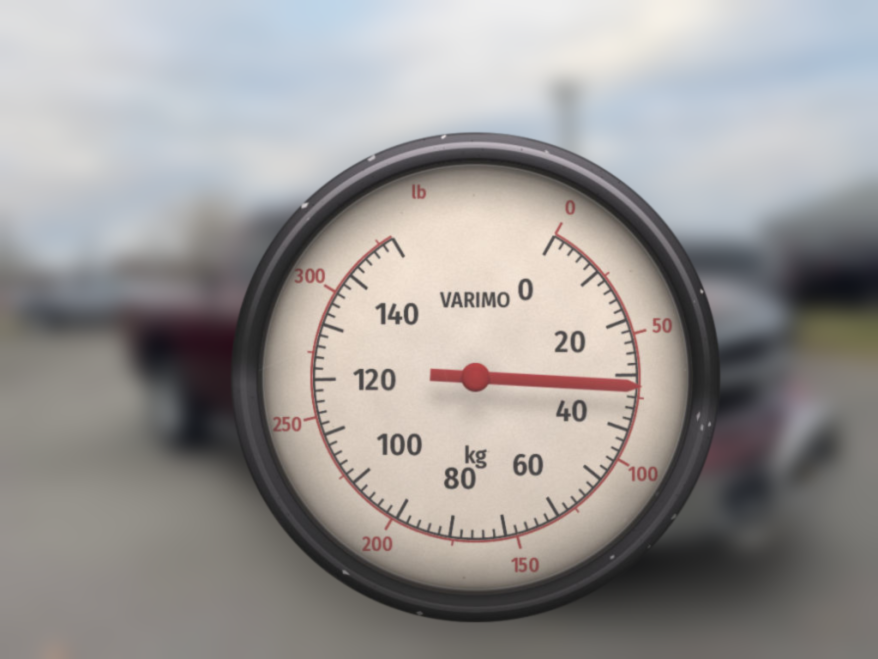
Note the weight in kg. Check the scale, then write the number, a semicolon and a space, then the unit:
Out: 32; kg
